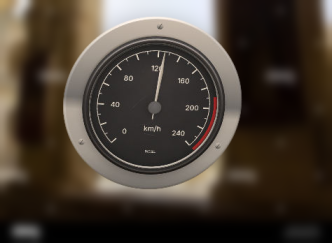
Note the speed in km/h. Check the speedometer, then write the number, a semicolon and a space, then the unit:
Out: 125; km/h
